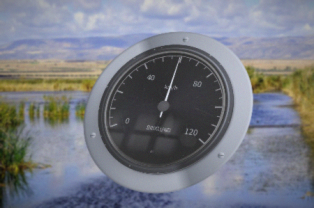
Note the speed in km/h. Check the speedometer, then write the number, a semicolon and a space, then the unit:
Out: 60; km/h
